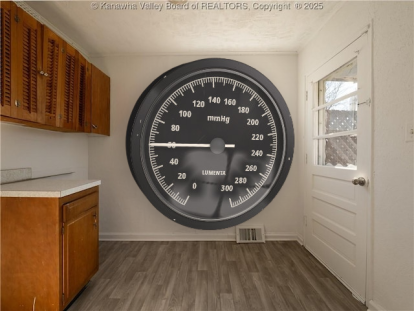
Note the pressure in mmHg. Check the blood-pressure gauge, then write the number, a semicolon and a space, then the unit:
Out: 60; mmHg
